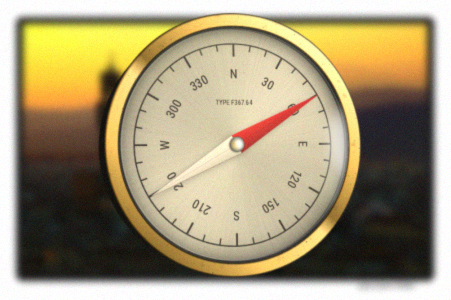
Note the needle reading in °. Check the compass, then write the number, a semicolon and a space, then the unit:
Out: 60; °
